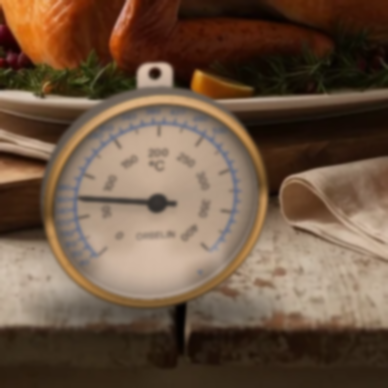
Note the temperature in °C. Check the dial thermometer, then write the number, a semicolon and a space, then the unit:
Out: 75; °C
